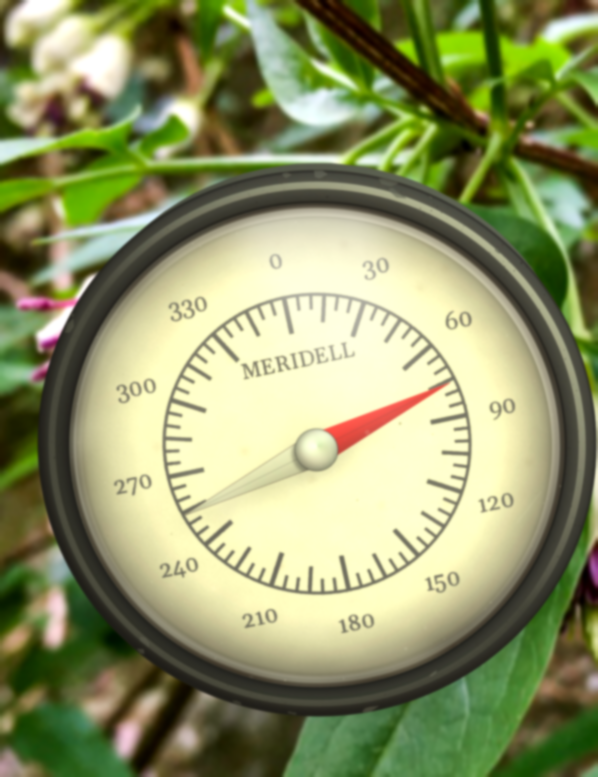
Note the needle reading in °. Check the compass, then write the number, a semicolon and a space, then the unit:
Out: 75; °
